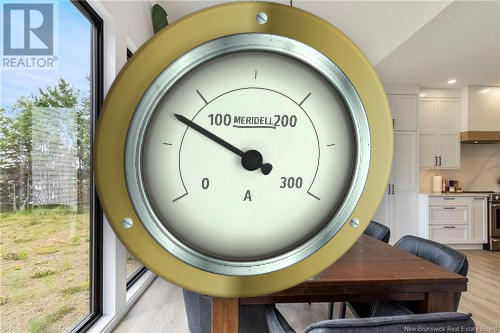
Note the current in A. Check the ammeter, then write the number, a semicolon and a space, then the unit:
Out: 75; A
